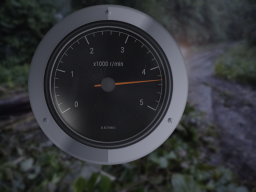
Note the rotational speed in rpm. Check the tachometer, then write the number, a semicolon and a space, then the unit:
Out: 4300; rpm
